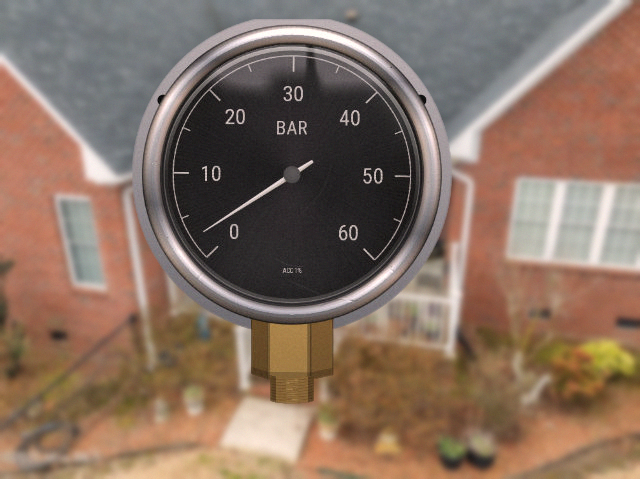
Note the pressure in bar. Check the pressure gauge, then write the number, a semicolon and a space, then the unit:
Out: 2.5; bar
